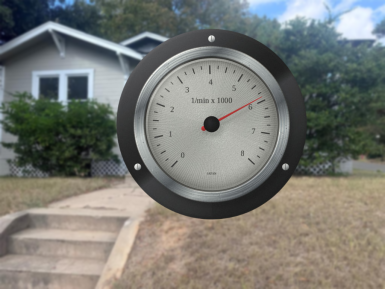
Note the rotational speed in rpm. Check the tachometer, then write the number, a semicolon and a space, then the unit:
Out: 5875; rpm
